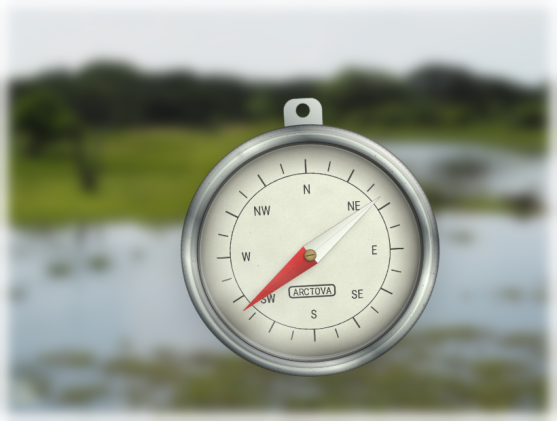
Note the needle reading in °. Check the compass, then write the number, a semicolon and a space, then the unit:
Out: 232.5; °
